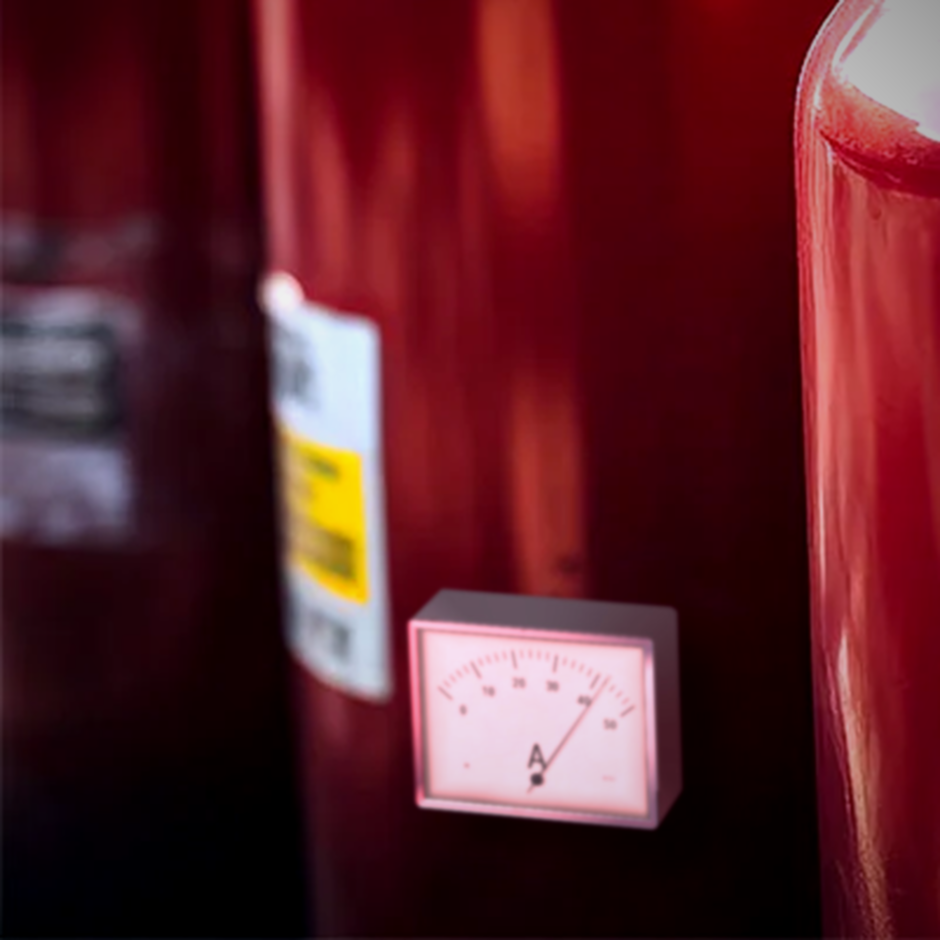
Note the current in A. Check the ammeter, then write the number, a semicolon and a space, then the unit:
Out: 42; A
